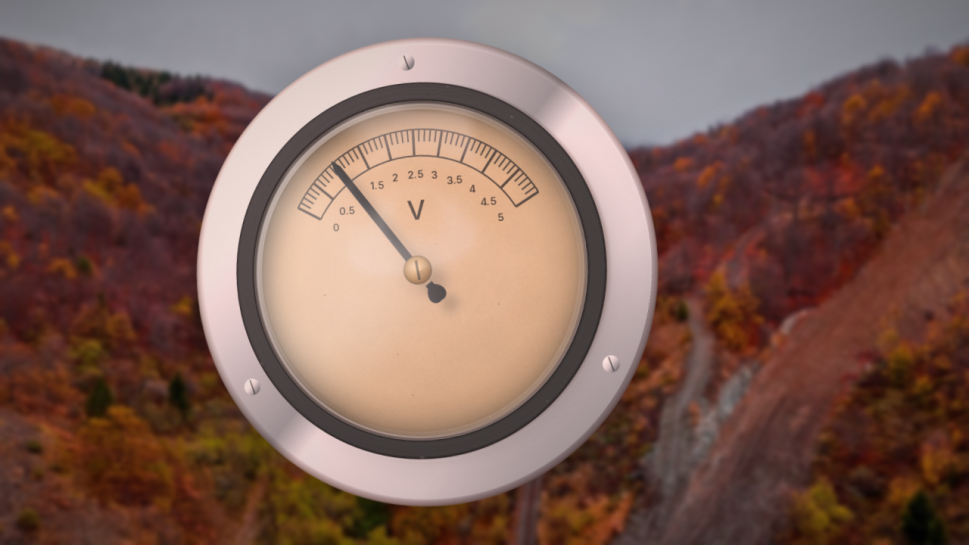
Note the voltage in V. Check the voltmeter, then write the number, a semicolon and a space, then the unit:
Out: 1; V
